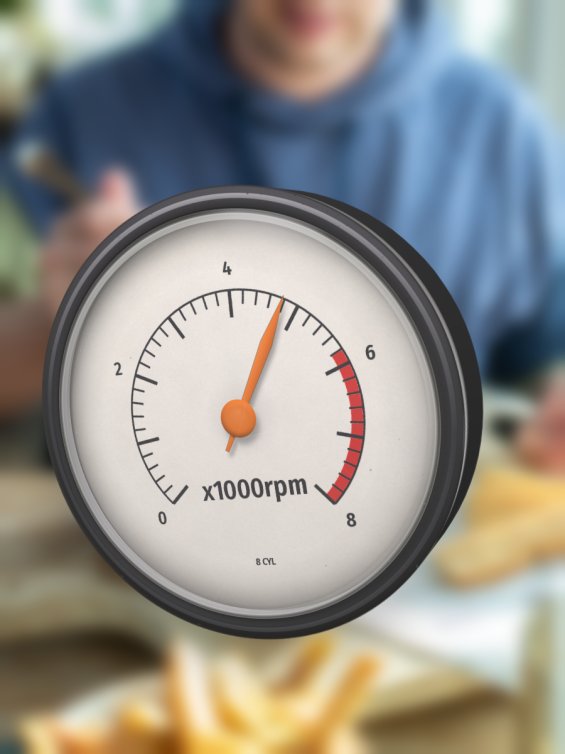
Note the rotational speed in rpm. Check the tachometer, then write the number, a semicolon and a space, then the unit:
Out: 4800; rpm
